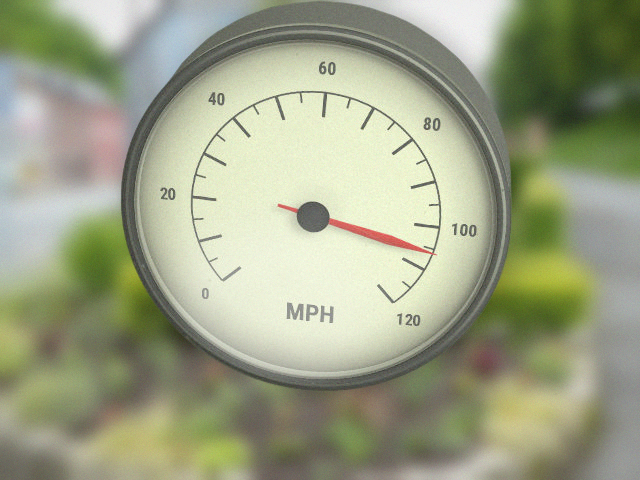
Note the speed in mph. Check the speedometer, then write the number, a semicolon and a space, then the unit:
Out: 105; mph
